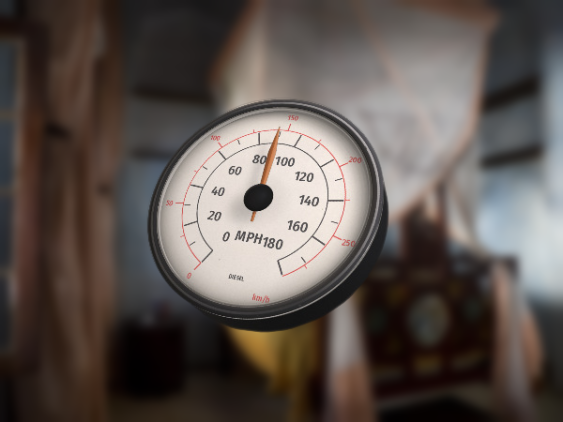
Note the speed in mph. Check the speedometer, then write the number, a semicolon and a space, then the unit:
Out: 90; mph
